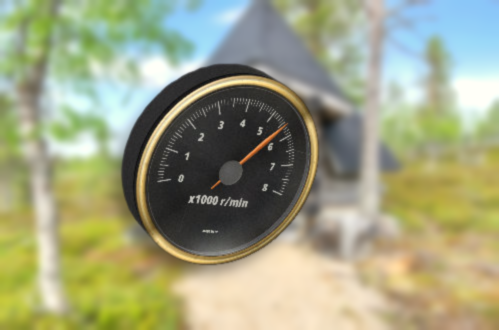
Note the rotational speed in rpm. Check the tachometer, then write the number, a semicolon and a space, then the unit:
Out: 5500; rpm
